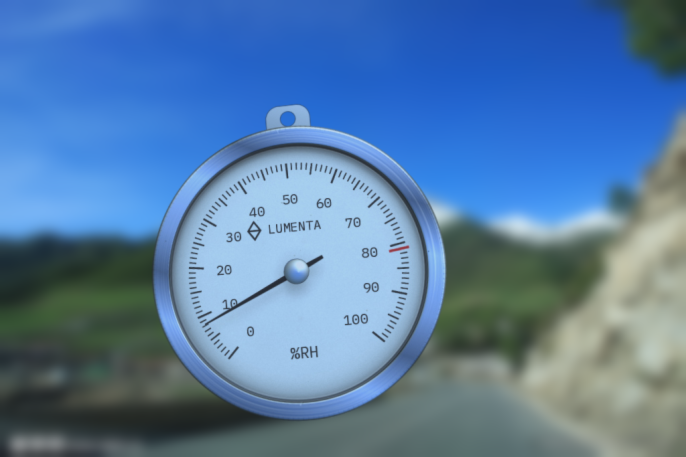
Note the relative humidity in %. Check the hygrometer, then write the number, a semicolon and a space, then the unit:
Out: 8; %
